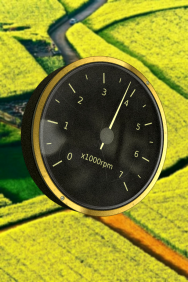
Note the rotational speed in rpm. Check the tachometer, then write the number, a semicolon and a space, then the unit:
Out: 3750; rpm
